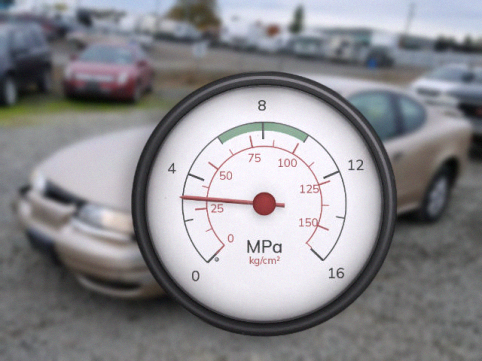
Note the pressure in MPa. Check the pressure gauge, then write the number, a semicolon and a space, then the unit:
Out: 3; MPa
